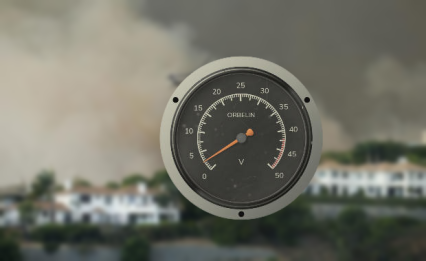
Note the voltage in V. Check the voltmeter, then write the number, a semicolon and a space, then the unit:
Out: 2.5; V
